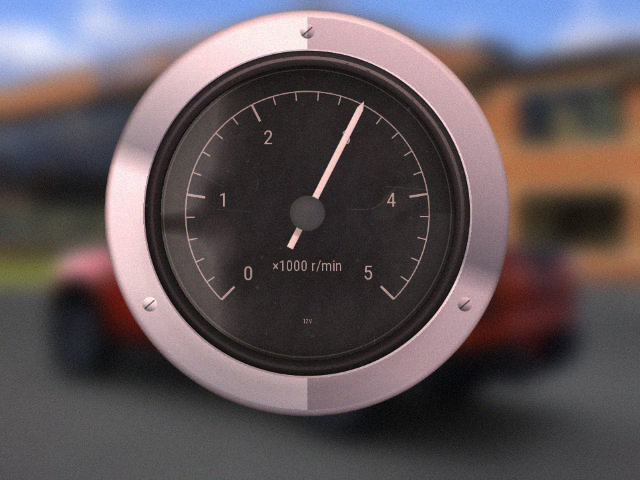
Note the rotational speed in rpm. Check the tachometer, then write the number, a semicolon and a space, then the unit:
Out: 3000; rpm
